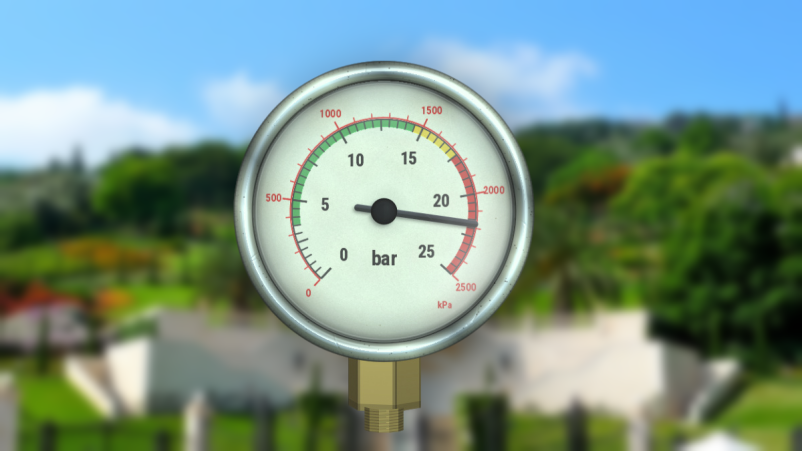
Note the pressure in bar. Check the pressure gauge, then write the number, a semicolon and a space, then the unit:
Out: 21.75; bar
